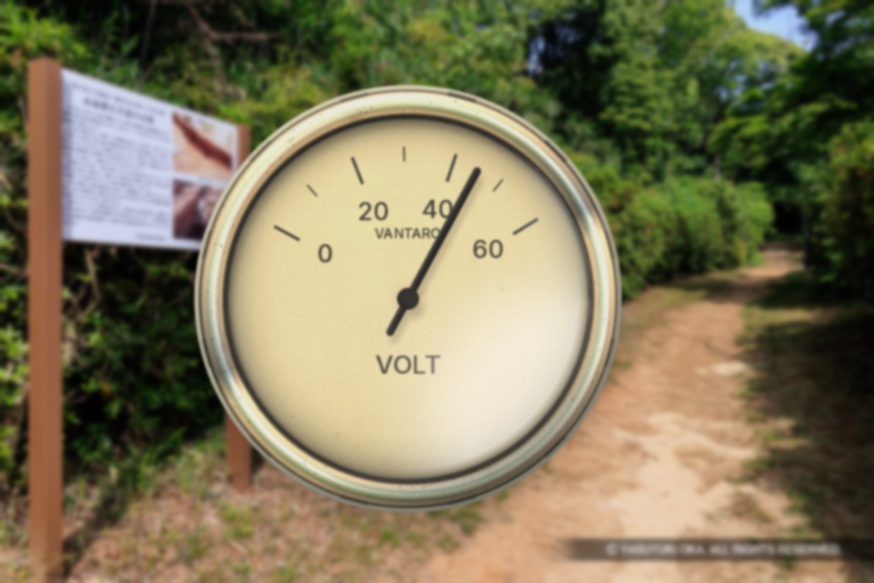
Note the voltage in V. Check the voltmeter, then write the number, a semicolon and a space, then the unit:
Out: 45; V
